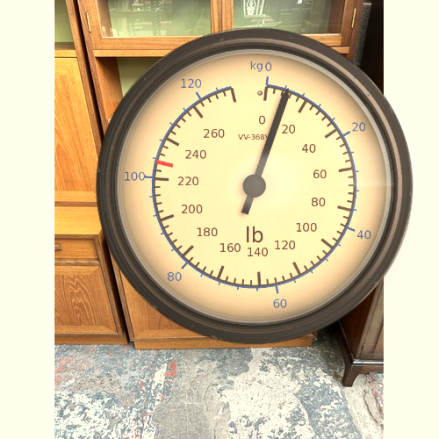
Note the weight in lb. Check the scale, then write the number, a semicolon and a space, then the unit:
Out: 10; lb
